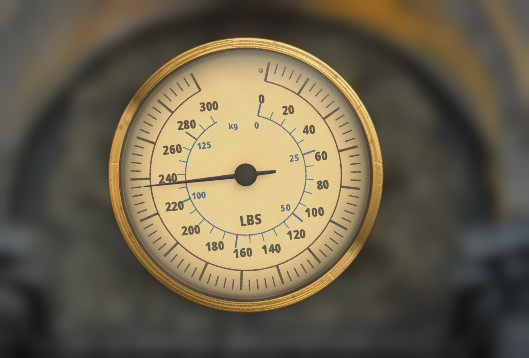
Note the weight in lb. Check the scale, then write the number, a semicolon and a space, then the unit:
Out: 236; lb
